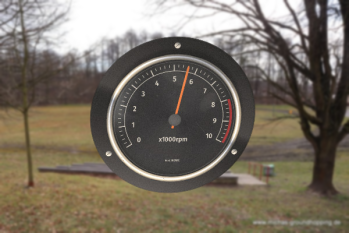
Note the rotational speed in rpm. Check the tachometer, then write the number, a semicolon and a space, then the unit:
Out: 5600; rpm
